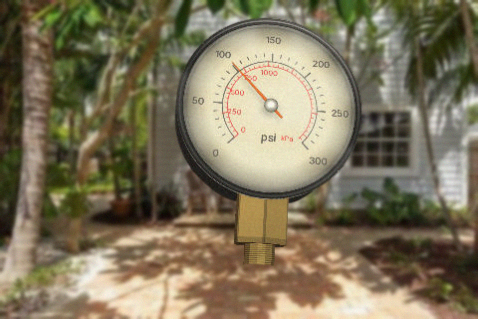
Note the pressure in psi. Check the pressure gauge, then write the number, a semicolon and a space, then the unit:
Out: 100; psi
